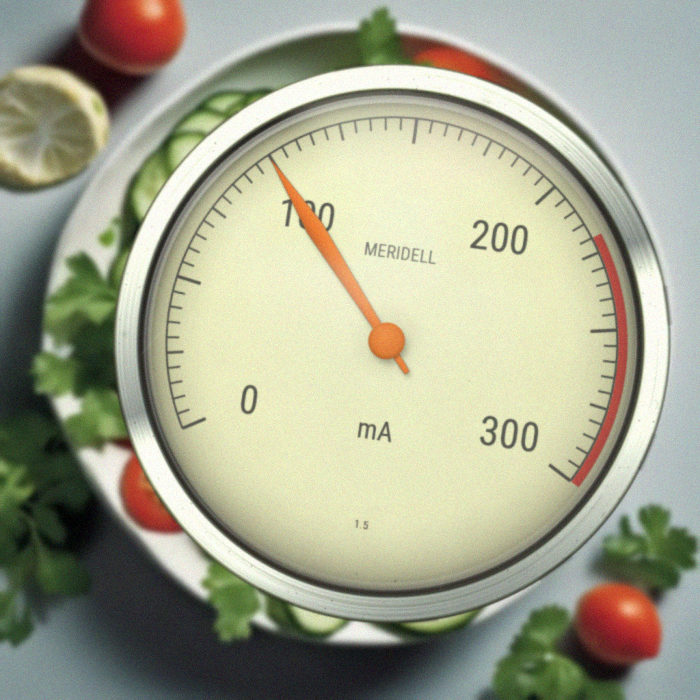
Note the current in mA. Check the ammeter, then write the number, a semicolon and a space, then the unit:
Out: 100; mA
